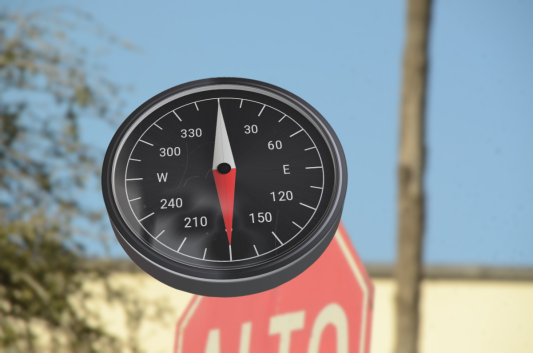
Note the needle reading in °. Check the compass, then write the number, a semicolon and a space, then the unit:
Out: 180; °
